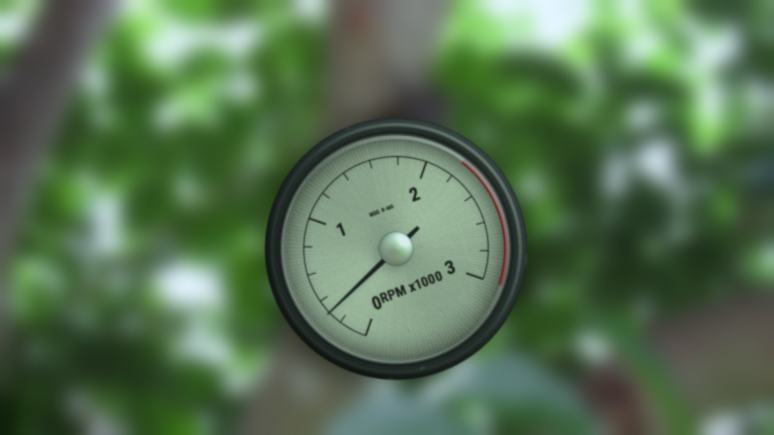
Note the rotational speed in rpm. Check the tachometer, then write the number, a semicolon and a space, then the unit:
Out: 300; rpm
